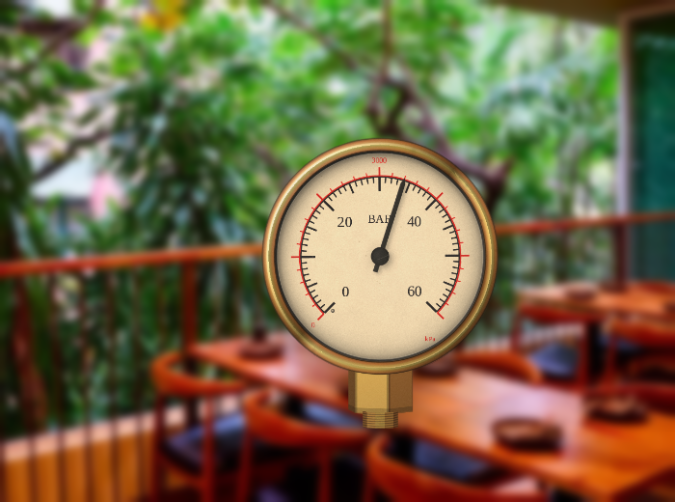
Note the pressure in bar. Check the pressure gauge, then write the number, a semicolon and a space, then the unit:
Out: 34; bar
